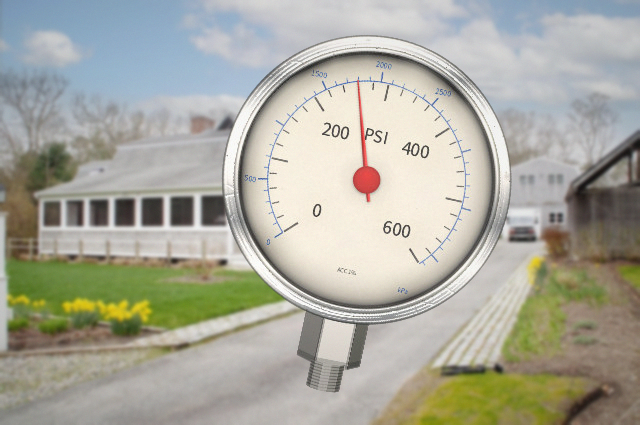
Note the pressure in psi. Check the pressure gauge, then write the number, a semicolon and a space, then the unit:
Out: 260; psi
